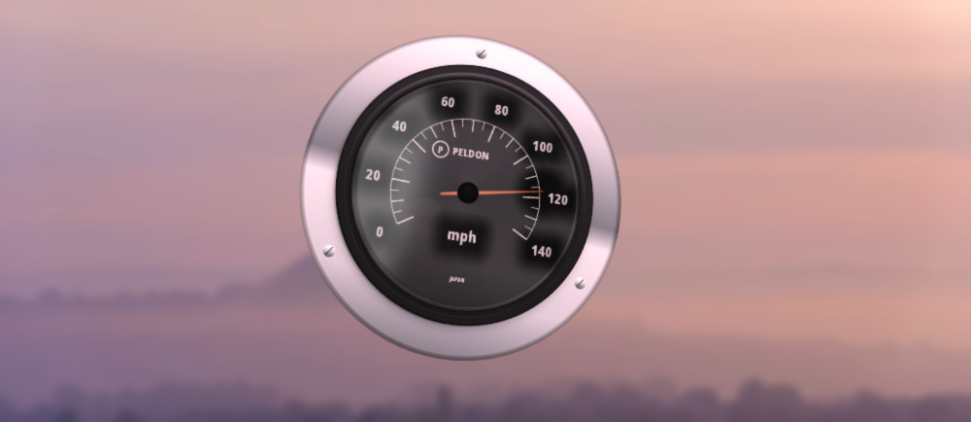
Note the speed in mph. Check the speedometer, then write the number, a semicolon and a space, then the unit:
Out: 117.5; mph
